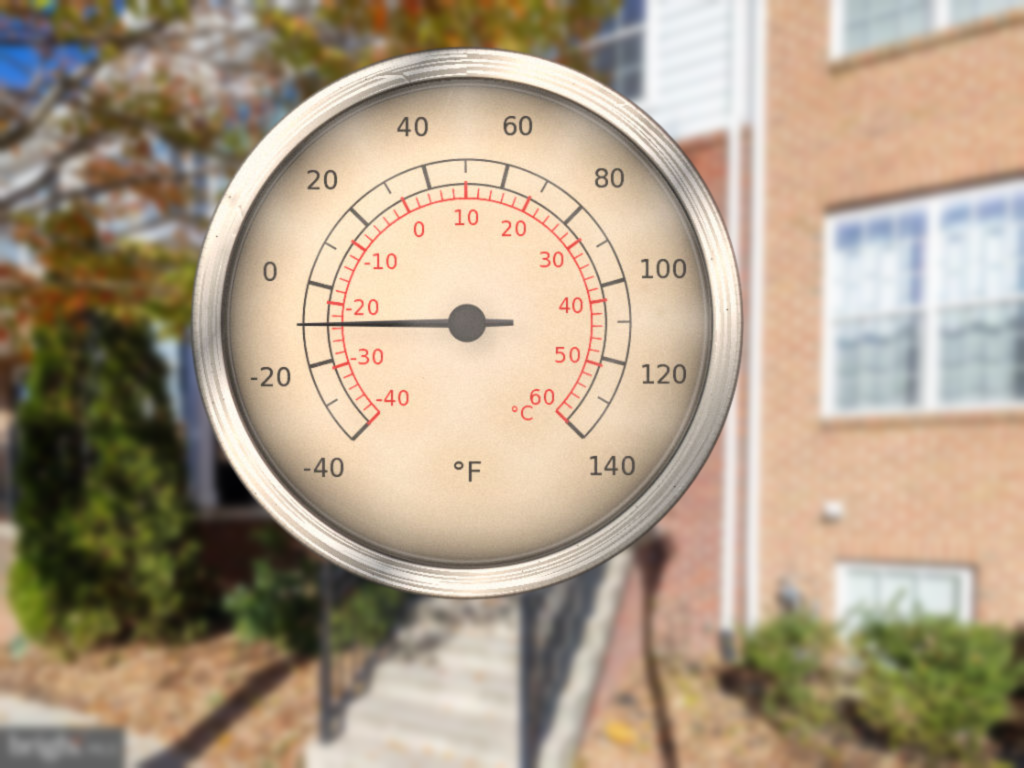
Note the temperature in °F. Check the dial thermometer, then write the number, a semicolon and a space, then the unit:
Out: -10; °F
